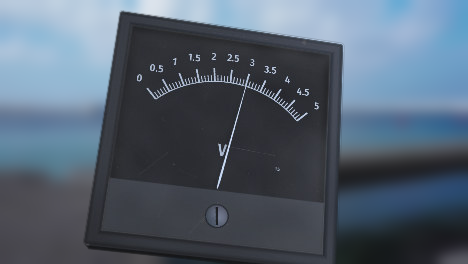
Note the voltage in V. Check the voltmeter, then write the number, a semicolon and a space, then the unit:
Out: 3; V
